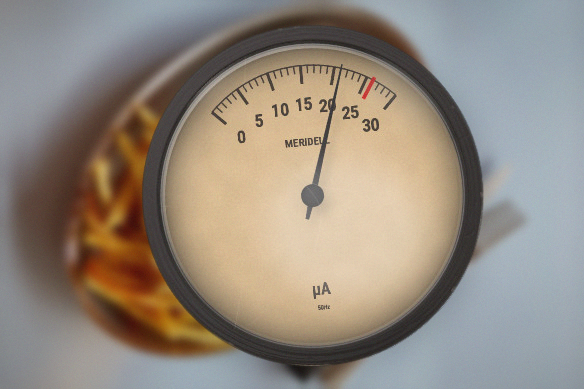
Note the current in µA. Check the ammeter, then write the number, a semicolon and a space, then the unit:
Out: 21; µA
